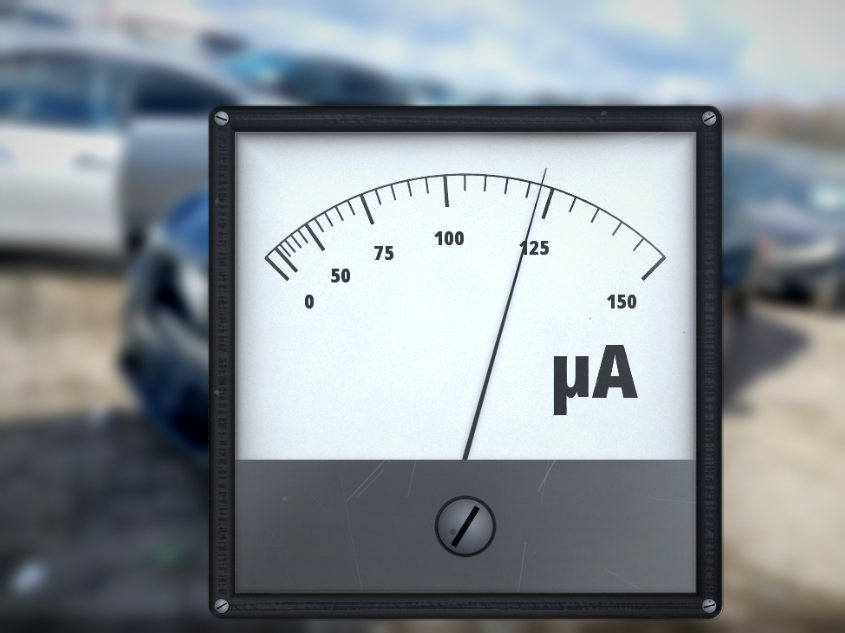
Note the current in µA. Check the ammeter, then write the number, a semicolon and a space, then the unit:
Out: 122.5; µA
